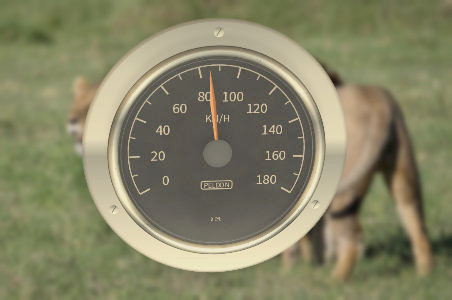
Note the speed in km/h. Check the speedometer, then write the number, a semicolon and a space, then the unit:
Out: 85; km/h
